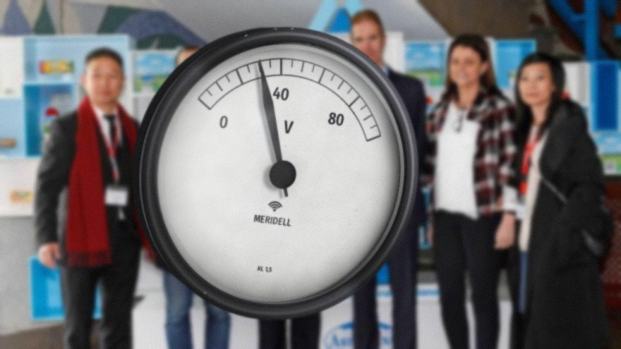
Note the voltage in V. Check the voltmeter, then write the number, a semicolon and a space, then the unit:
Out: 30; V
